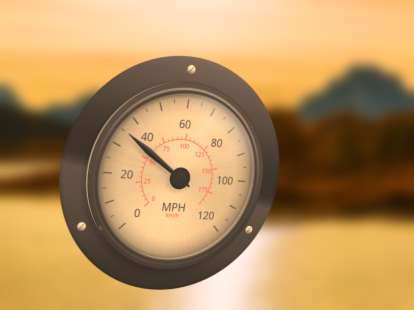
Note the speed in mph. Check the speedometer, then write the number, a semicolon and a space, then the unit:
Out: 35; mph
